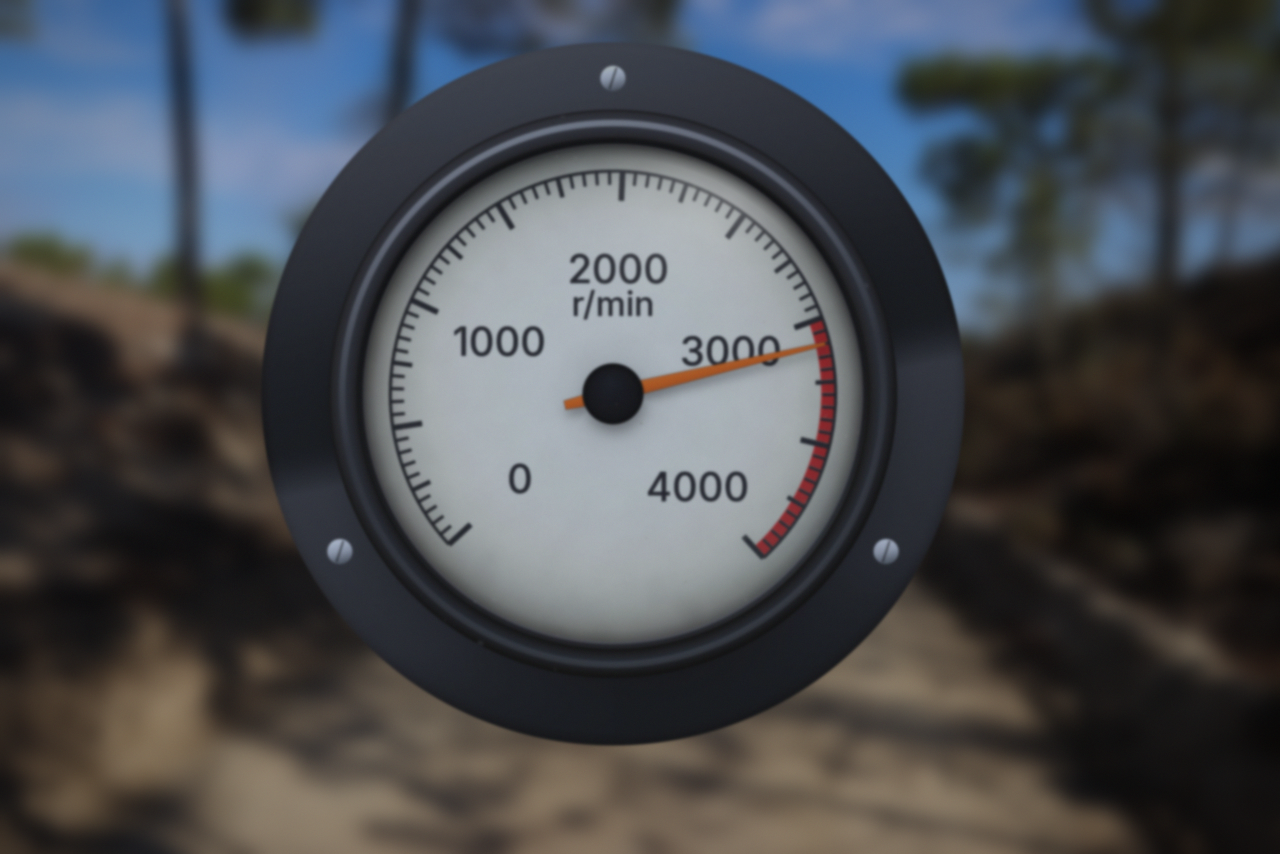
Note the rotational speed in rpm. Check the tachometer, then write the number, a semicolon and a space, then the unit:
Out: 3100; rpm
